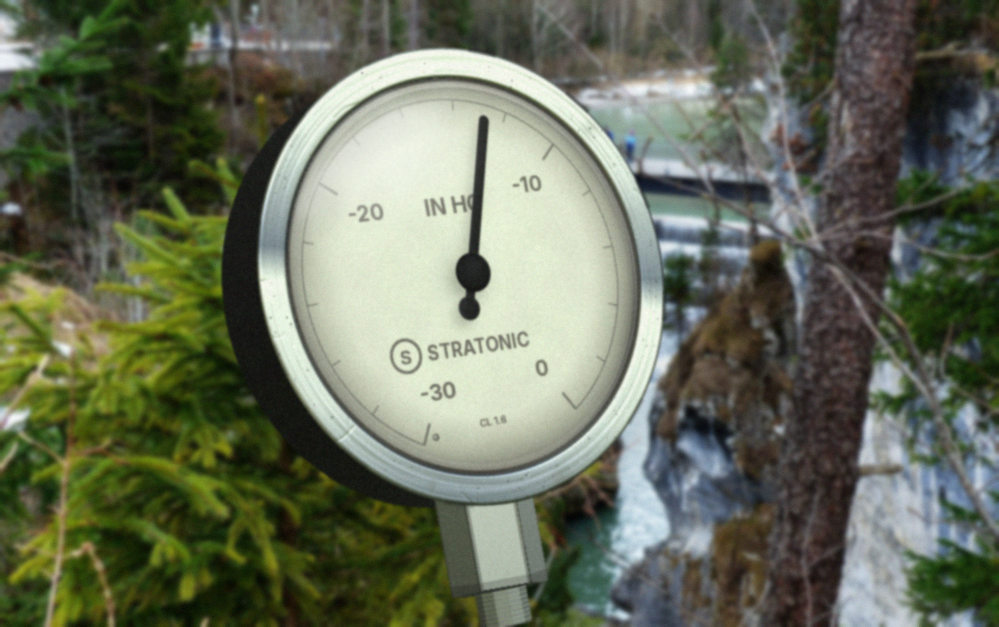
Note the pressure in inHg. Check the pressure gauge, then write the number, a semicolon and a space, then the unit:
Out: -13; inHg
